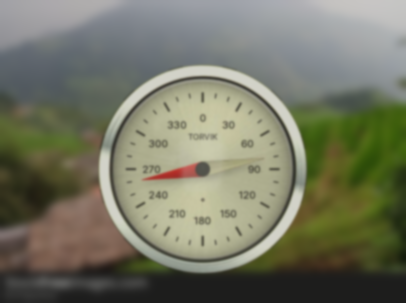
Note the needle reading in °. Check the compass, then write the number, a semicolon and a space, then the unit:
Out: 260; °
